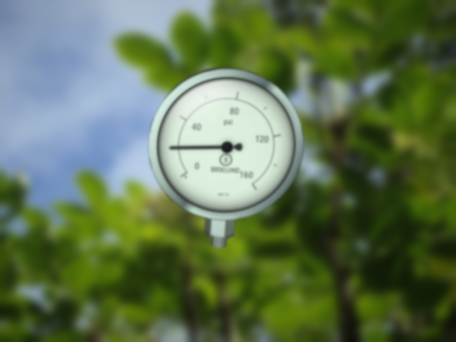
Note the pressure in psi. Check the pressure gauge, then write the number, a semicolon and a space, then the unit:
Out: 20; psi
